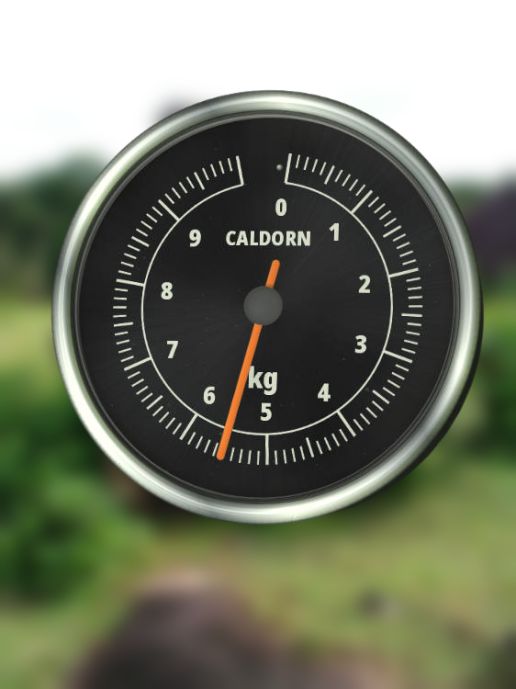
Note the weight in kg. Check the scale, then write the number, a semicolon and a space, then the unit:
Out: 5.5; kg
